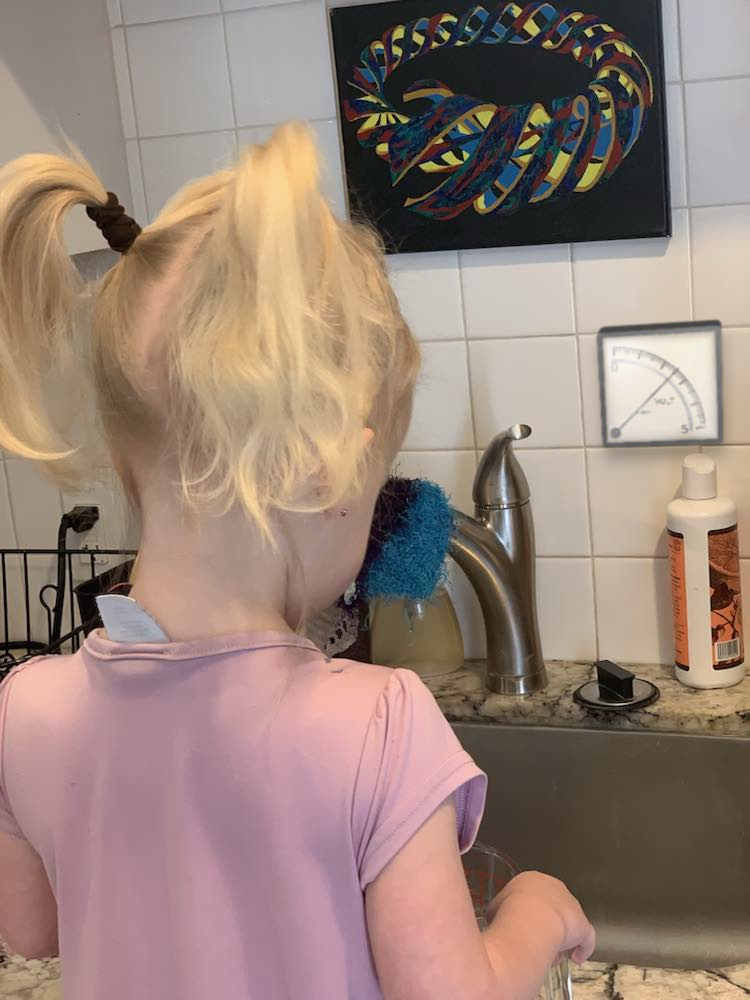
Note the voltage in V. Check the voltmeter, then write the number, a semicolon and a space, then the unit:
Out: 2.5; V
